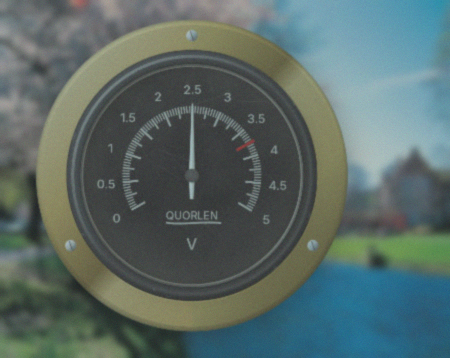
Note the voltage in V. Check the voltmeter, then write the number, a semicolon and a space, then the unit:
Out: 2.5; V
